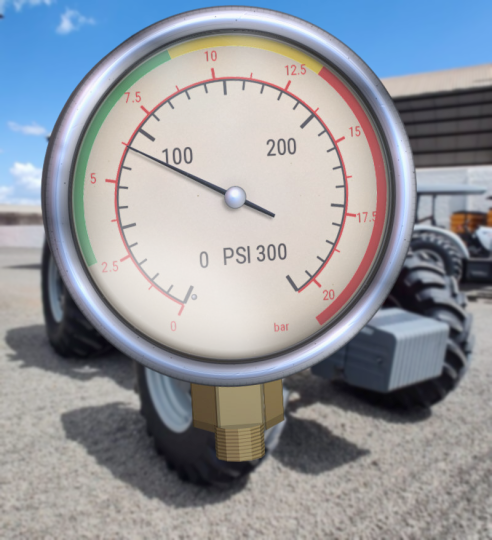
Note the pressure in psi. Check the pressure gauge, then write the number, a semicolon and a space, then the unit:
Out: 90; psi
